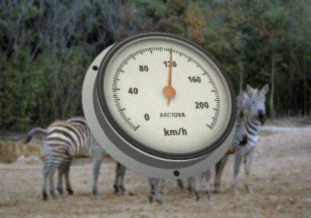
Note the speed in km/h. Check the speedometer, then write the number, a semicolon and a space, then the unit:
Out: 120; km/h
